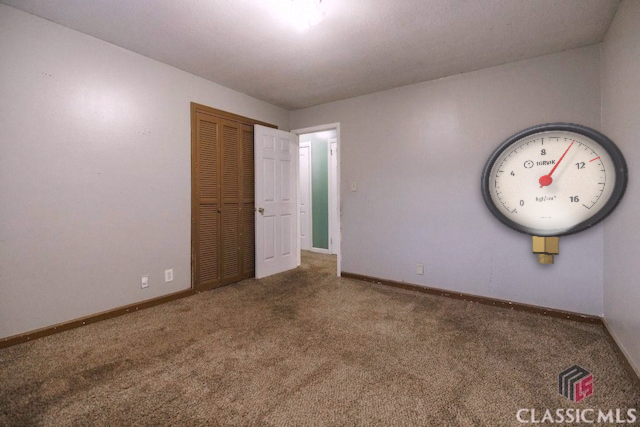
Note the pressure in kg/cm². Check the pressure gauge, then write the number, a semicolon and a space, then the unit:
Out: 10; kg/cm²
